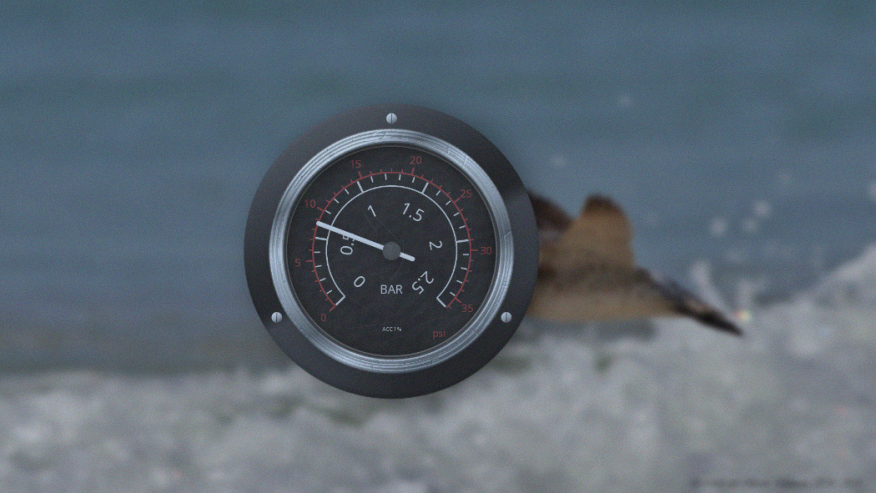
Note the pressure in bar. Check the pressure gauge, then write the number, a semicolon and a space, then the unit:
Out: 0.6; bar
